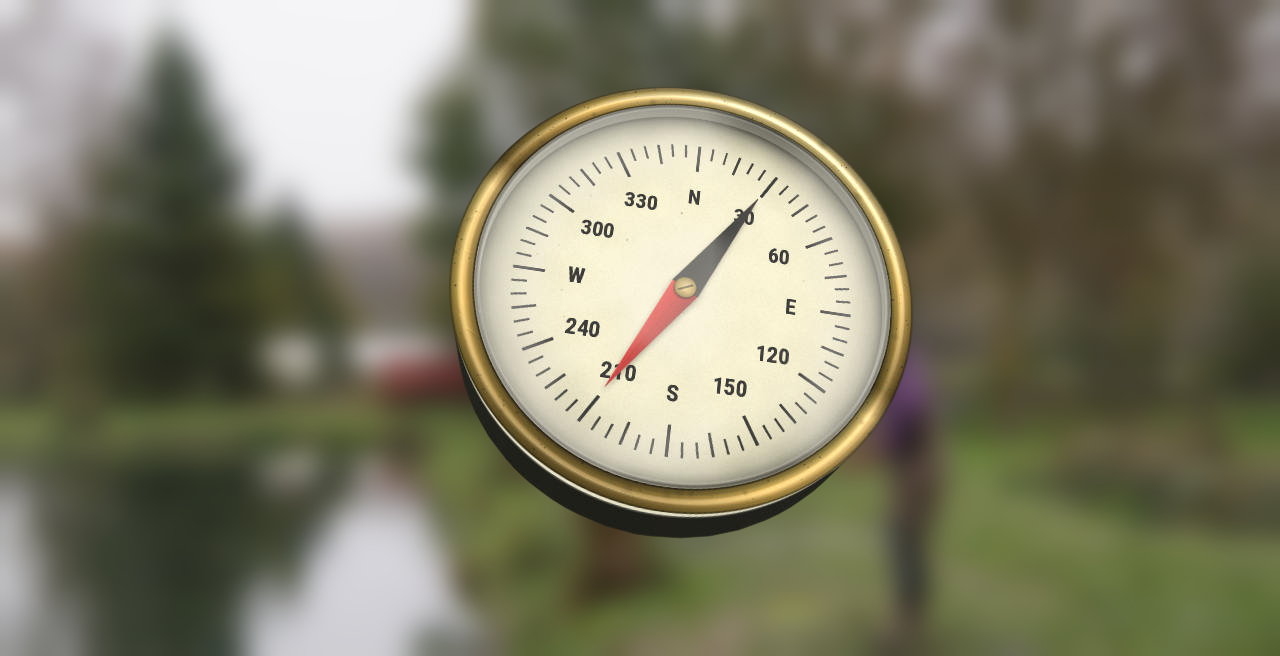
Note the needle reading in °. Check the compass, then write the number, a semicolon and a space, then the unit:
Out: 210; °
